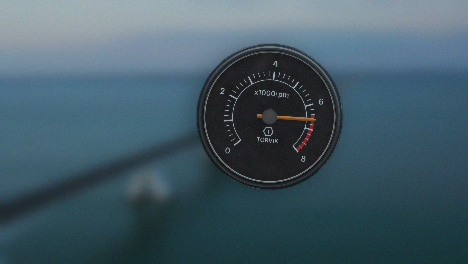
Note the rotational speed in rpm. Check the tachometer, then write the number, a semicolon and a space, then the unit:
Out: 6600; rpm
